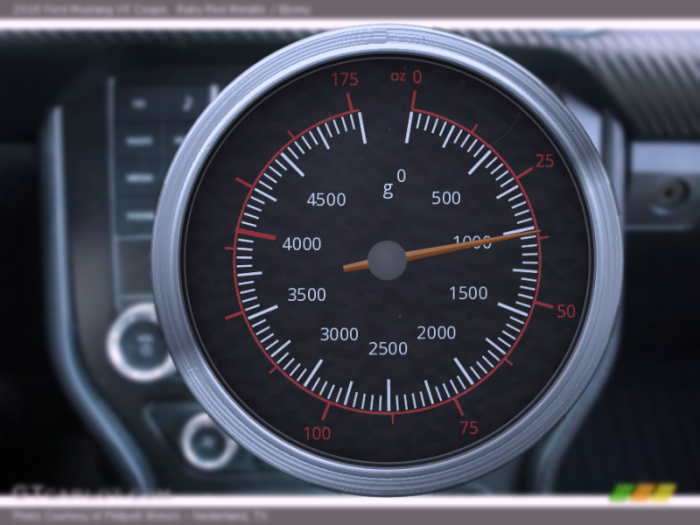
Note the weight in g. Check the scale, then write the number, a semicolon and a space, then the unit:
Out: 1025; g
